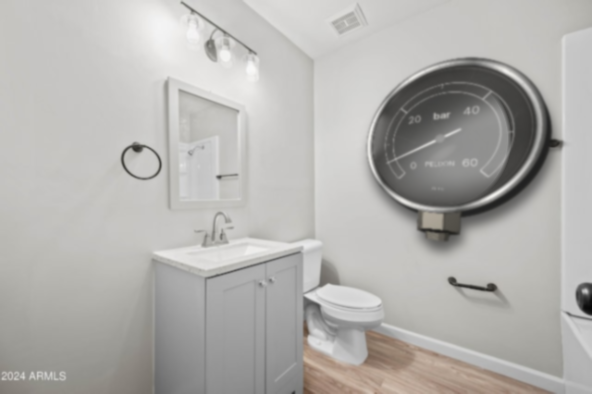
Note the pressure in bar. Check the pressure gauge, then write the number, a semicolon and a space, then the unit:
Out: 5; bar
